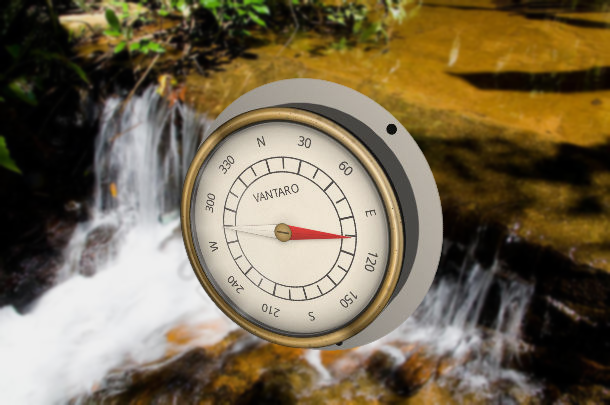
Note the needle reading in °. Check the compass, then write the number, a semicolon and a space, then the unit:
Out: 105; °
